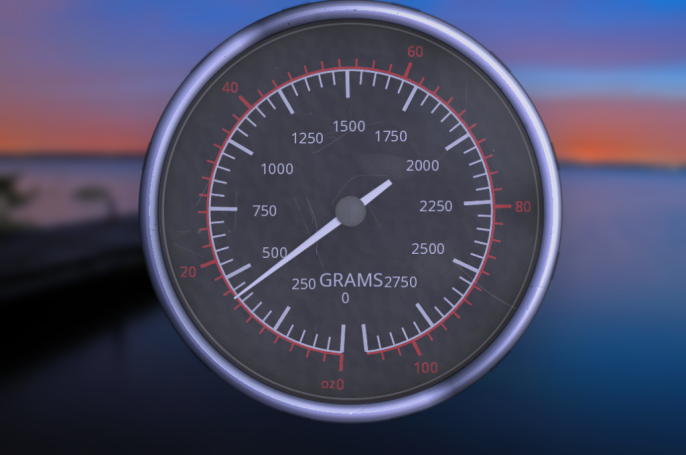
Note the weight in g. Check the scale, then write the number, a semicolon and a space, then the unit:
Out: 425; g
